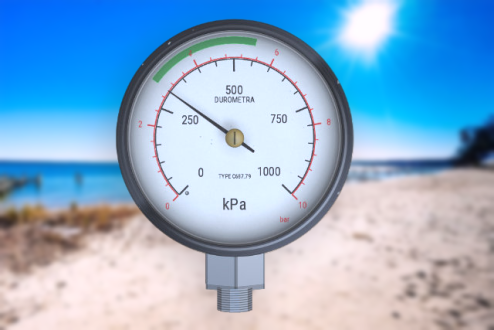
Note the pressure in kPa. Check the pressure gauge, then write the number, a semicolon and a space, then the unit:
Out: 300; kPa
